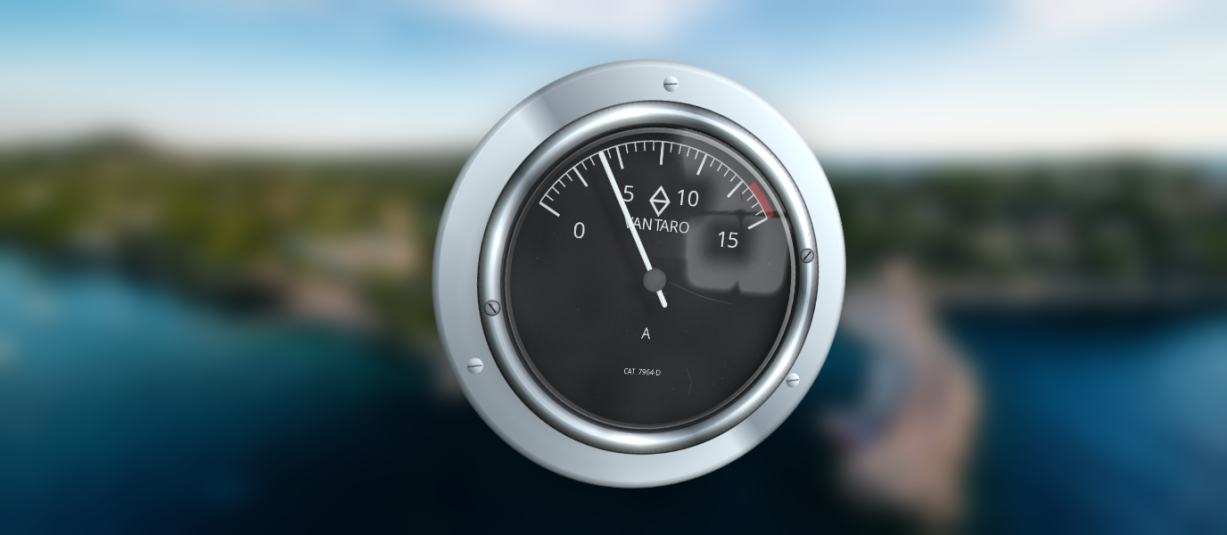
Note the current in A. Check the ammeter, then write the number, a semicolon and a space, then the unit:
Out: 4; A
